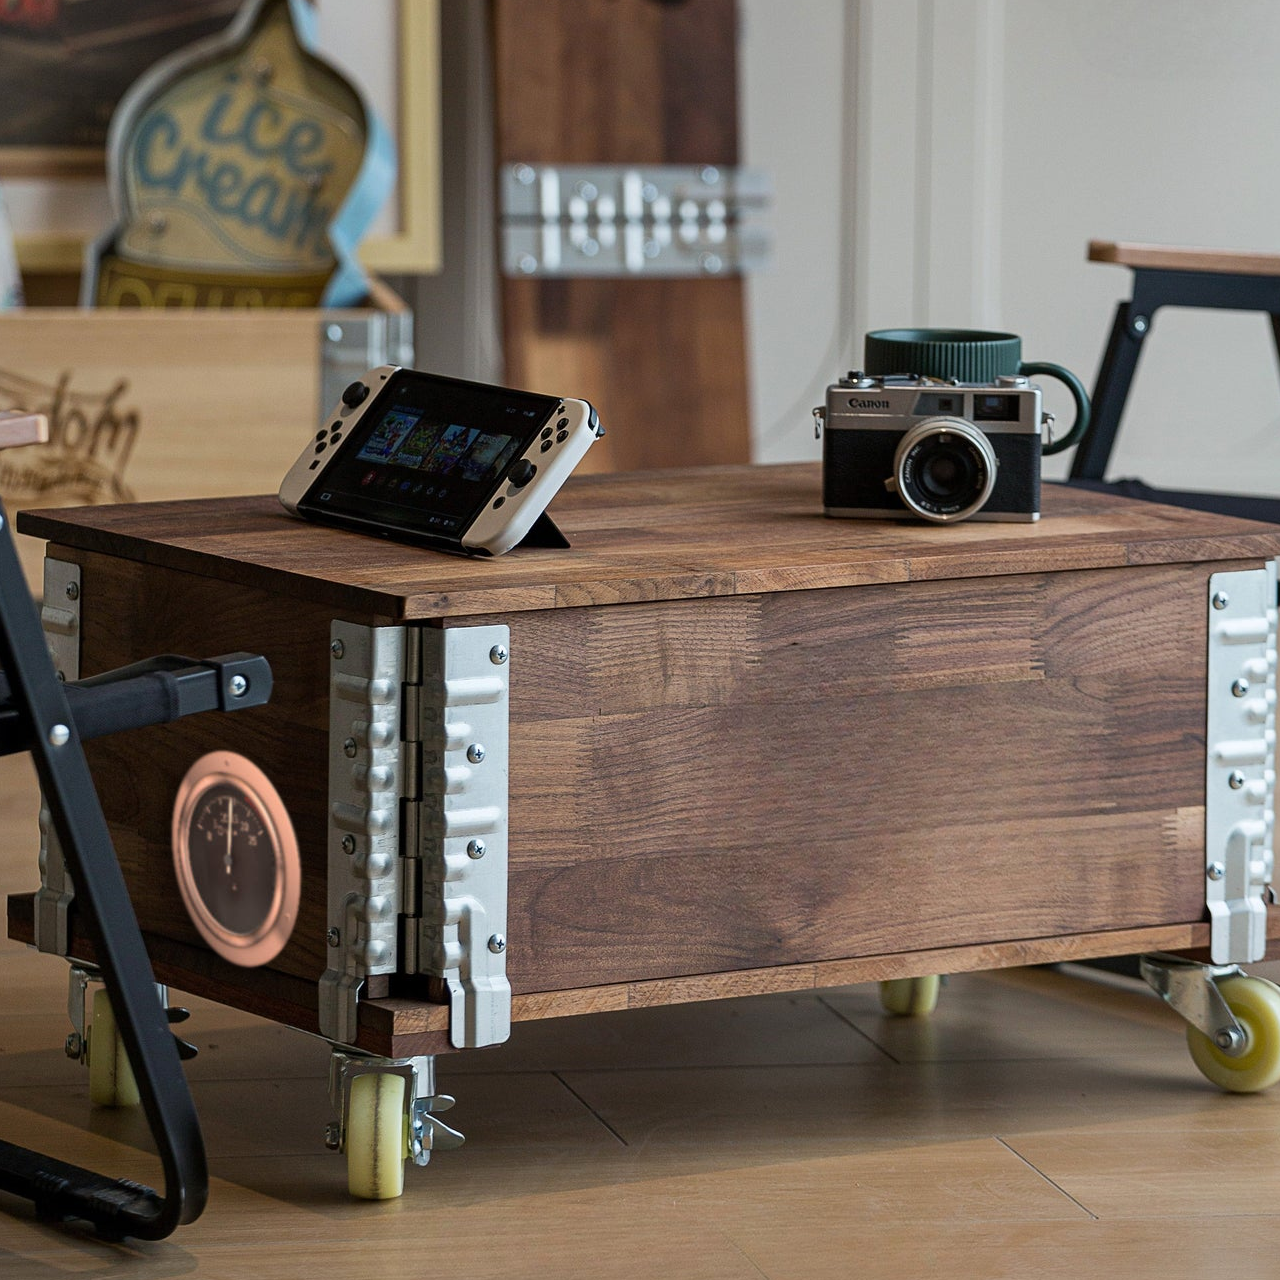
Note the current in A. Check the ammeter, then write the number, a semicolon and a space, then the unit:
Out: 15; A
